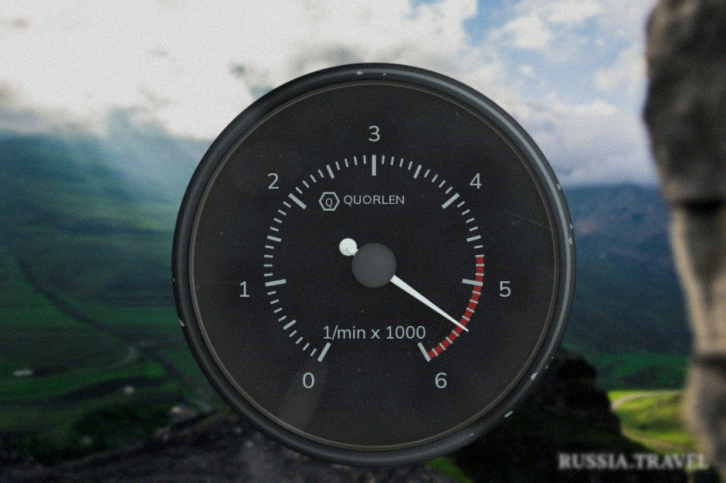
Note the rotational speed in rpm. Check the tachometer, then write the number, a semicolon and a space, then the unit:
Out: 5500; rpm
